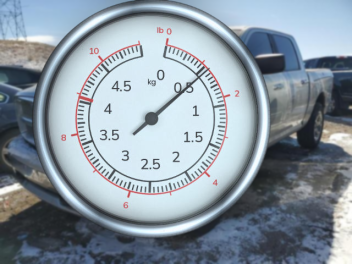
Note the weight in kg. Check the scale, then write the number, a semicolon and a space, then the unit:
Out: 0.55; kg
